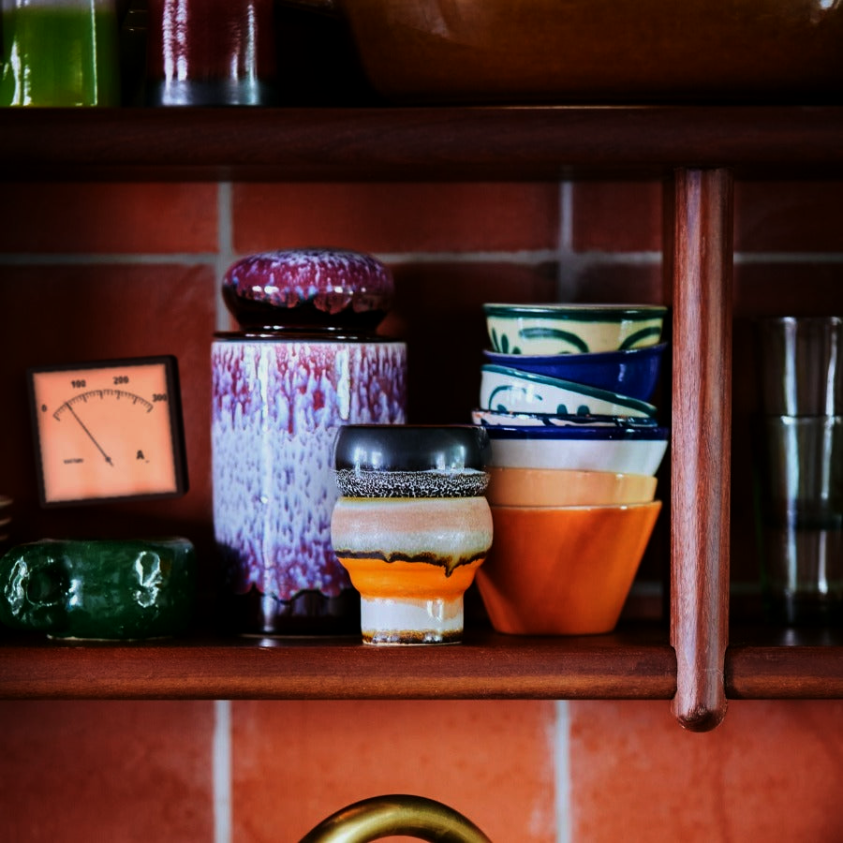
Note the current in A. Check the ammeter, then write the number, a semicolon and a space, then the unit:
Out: 50; A
